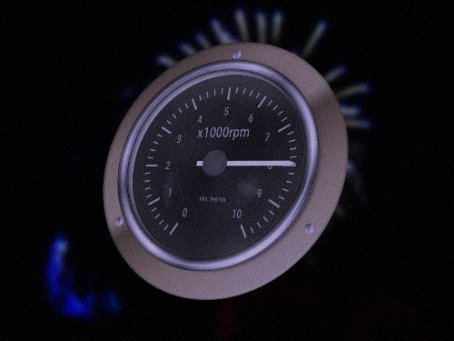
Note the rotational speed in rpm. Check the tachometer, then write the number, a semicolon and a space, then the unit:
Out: 8000; rpm
